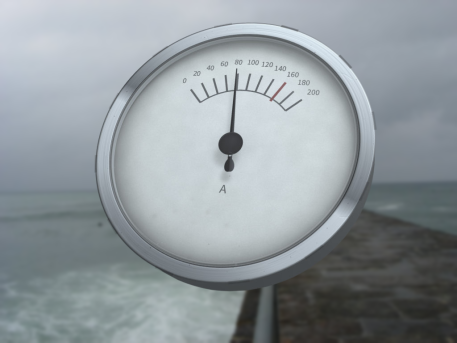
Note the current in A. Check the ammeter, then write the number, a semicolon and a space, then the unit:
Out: 80; A
